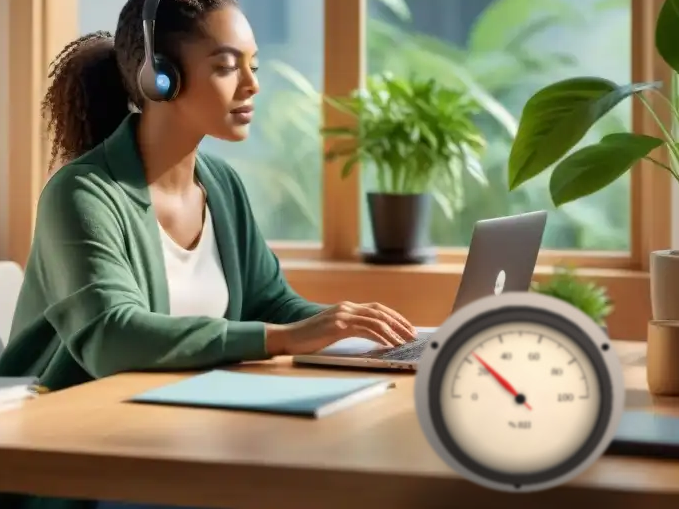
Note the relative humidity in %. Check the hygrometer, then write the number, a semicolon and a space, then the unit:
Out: 25; %
